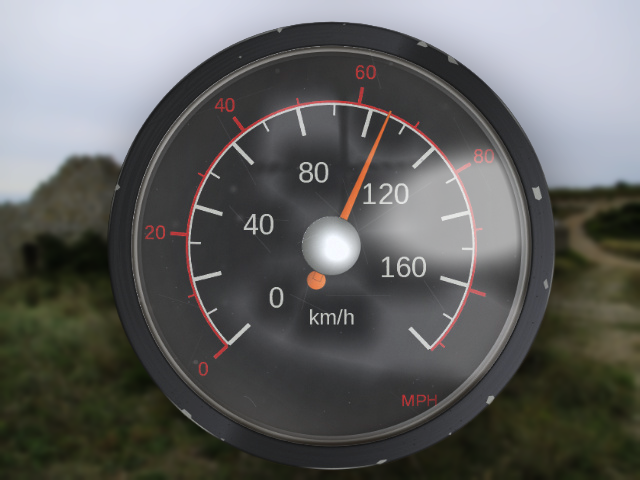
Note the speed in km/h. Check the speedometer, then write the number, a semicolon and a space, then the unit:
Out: 105; km/h
